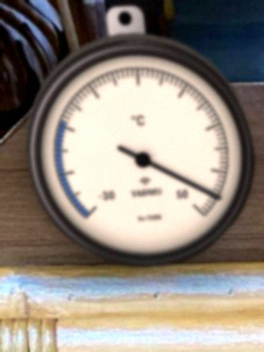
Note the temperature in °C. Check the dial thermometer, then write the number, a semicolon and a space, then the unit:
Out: 45; °C
